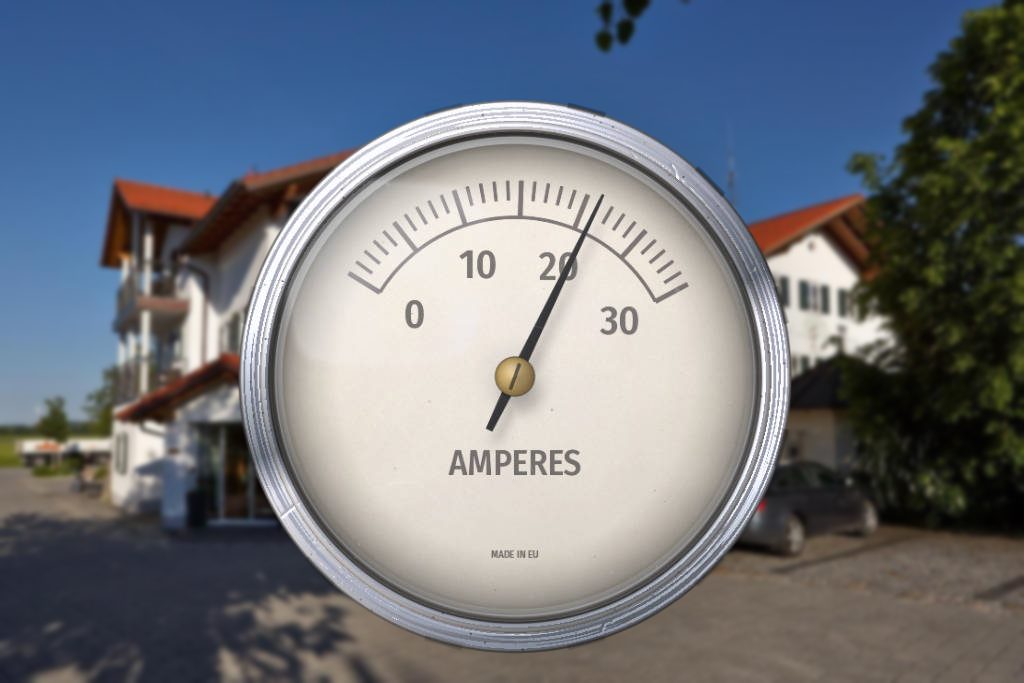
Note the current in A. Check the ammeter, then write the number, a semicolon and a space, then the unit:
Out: 21; A
